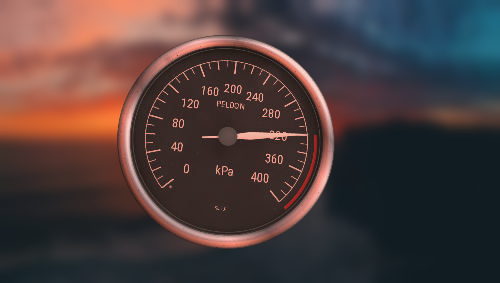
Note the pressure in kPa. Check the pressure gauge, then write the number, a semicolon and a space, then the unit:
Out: 320; kPa
